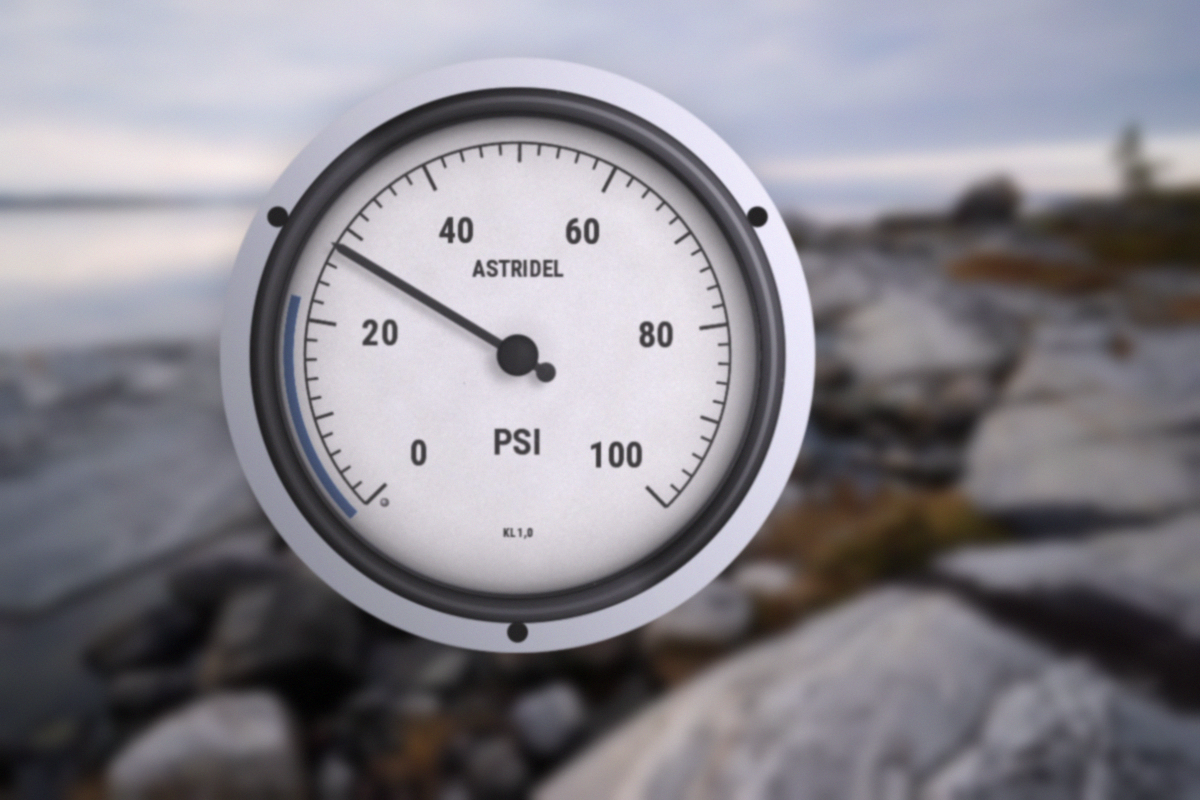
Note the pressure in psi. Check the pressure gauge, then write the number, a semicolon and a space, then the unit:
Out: 28; psi
